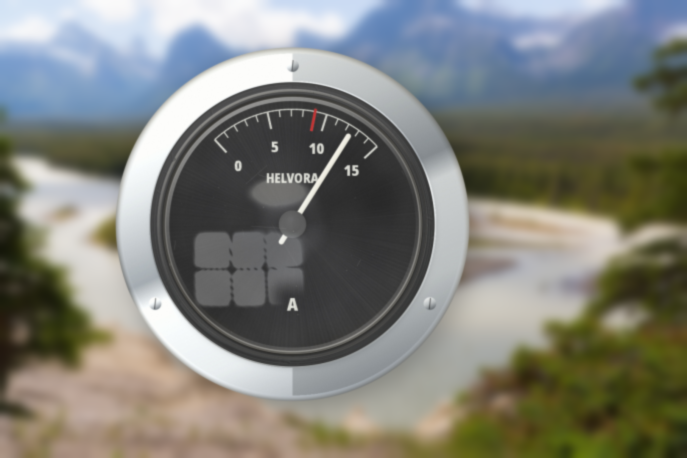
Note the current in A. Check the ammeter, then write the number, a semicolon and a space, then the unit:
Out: 12.5; A
